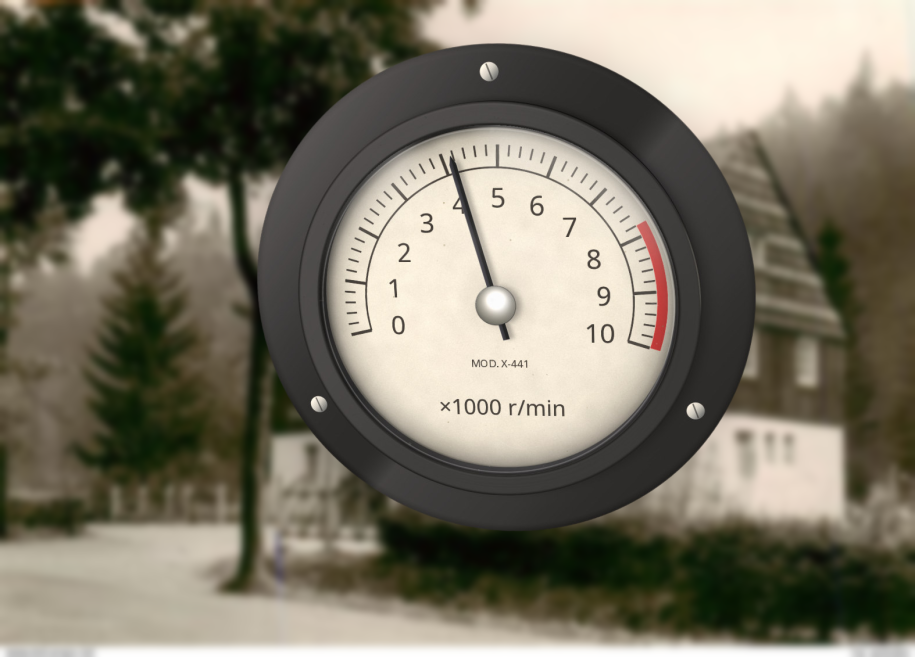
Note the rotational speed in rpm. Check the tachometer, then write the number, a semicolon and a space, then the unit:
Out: 4200; rpm
